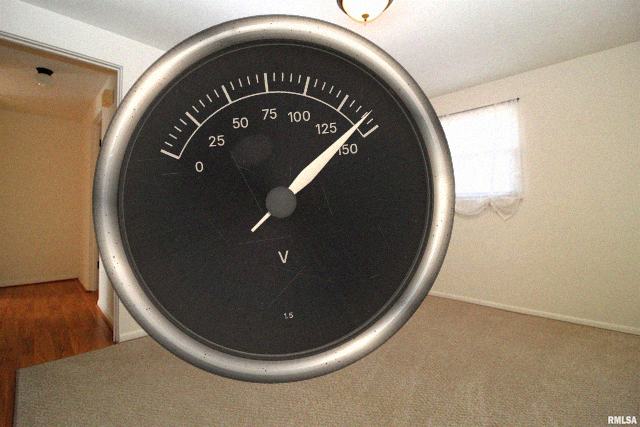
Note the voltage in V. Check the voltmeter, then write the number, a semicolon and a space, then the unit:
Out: 140; V
